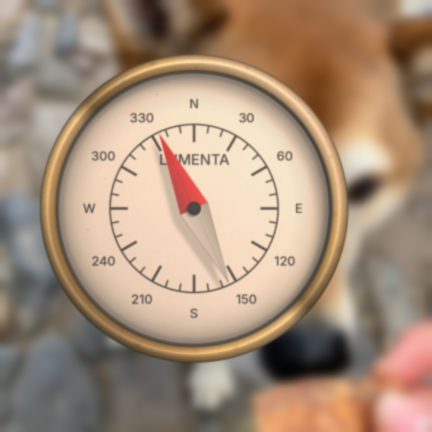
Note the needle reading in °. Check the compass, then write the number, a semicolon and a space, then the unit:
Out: 335; °
